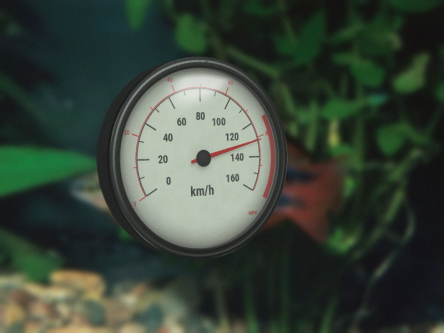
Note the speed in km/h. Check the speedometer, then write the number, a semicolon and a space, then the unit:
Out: 130; km/h
